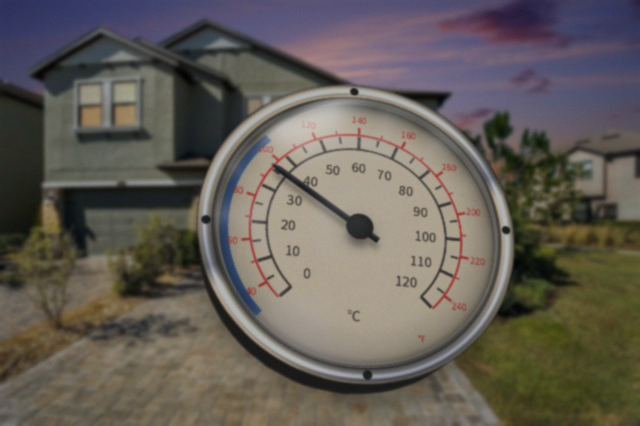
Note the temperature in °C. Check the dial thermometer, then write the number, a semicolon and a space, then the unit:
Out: 35; °C
